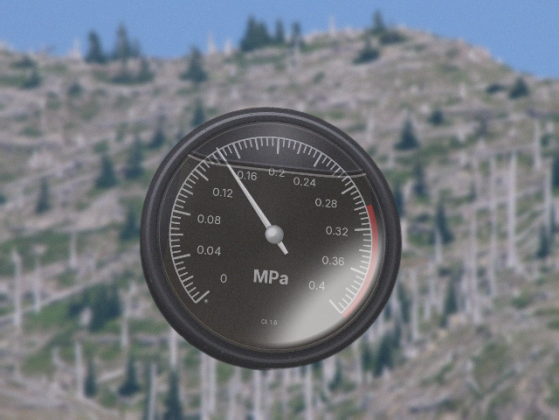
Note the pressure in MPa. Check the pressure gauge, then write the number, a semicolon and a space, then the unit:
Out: 0.145; MPa
